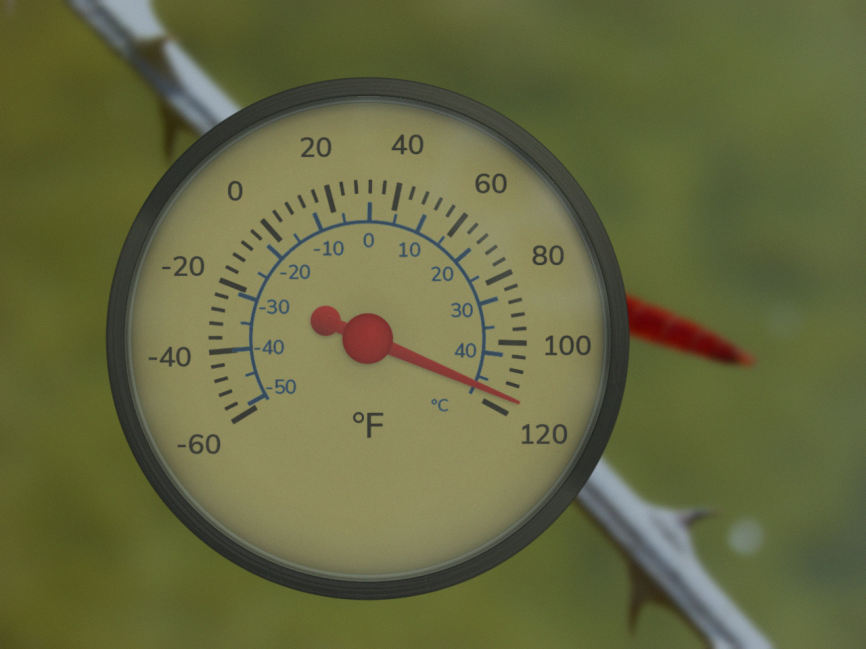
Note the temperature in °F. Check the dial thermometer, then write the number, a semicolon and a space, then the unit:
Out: 116; °F
